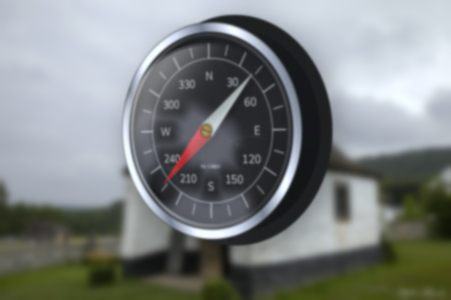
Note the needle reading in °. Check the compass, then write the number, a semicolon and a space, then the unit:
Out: 225; °
